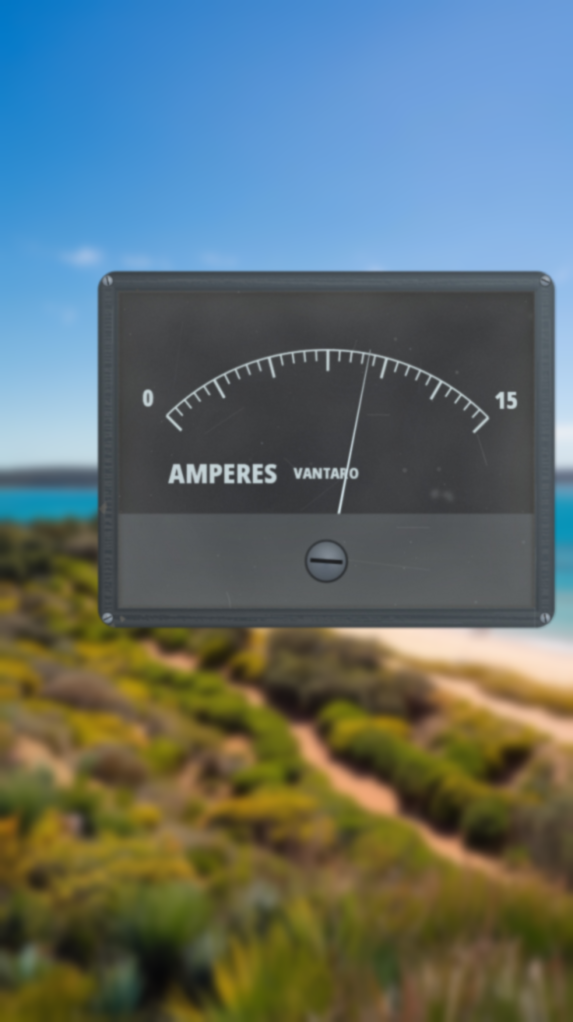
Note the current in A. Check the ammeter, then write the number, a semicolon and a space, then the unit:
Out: 9.25; A
